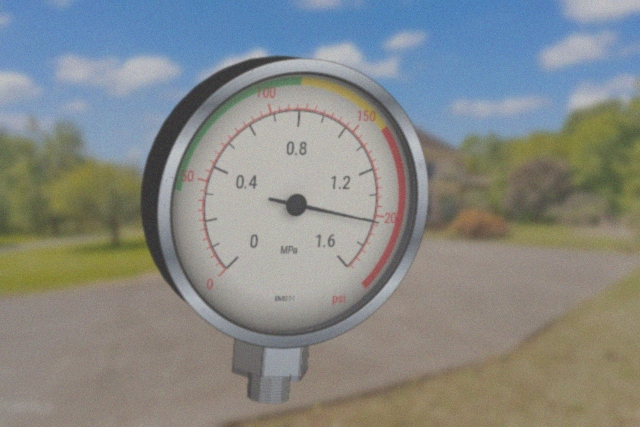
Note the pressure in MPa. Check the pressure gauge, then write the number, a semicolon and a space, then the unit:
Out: 1.4; MPa
